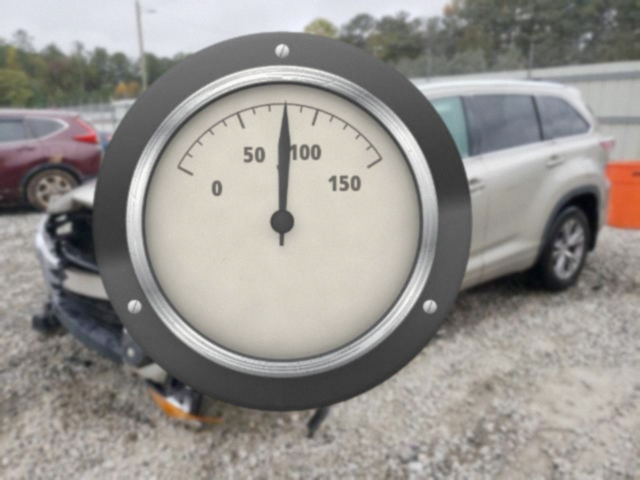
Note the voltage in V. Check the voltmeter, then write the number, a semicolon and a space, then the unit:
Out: 80; V
